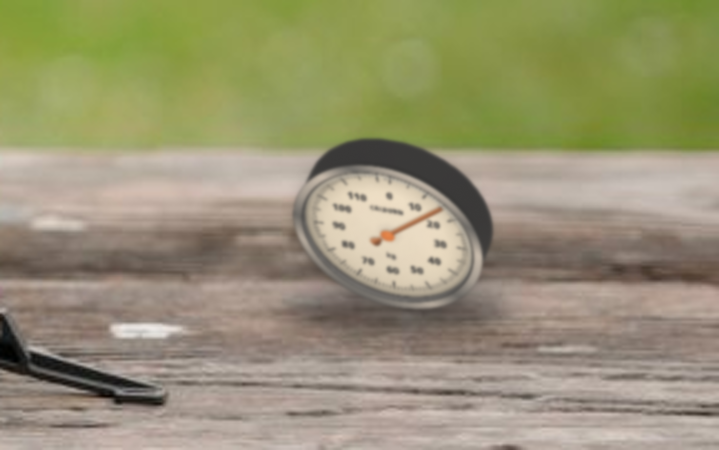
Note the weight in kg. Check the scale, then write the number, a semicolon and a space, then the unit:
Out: 15; kg
